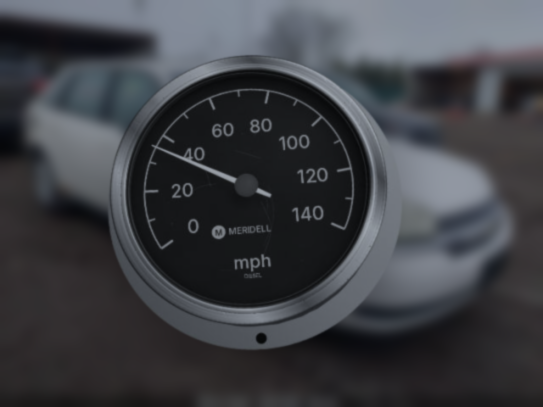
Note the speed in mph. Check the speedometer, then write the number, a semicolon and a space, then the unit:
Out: 35; mph
